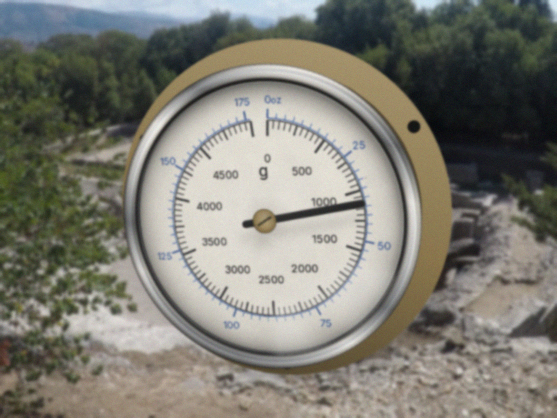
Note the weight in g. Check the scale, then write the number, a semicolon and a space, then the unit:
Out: 1100; g
